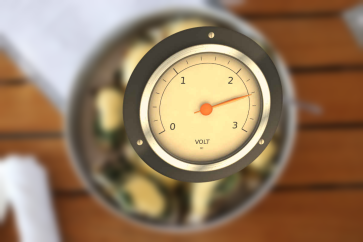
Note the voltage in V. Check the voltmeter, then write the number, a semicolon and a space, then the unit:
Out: 2.4; V
